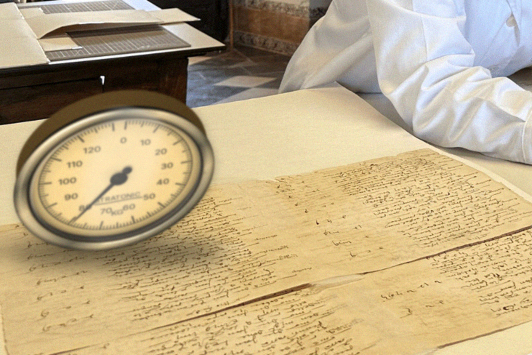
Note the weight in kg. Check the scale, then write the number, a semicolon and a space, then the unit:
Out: 80; kg
